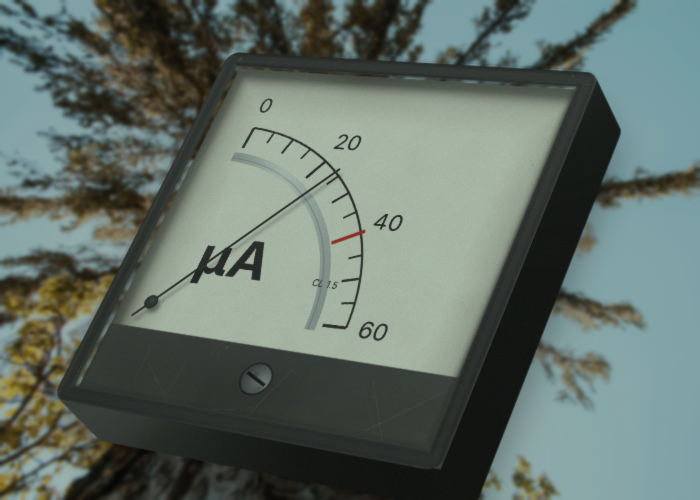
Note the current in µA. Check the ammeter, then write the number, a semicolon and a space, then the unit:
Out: 25; µA
